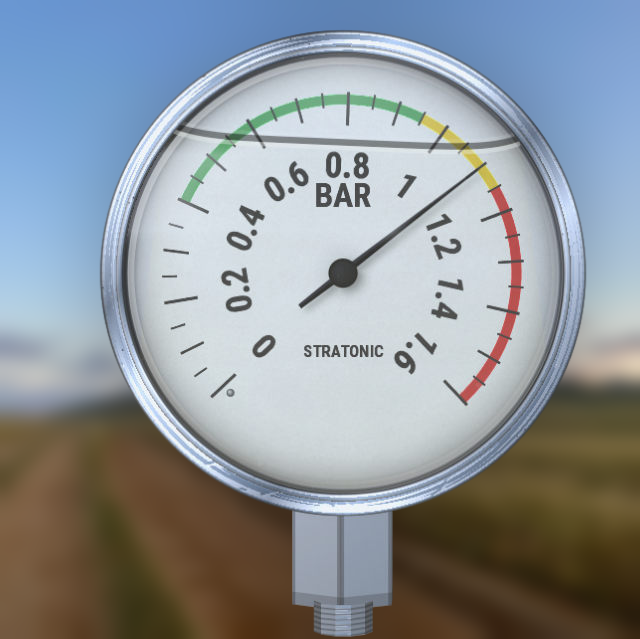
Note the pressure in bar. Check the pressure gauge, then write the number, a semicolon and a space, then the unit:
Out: 1.1; bar
